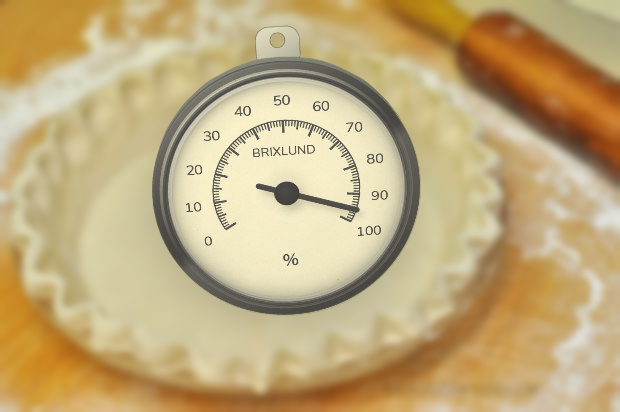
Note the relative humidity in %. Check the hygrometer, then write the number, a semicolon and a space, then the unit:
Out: 95; %
